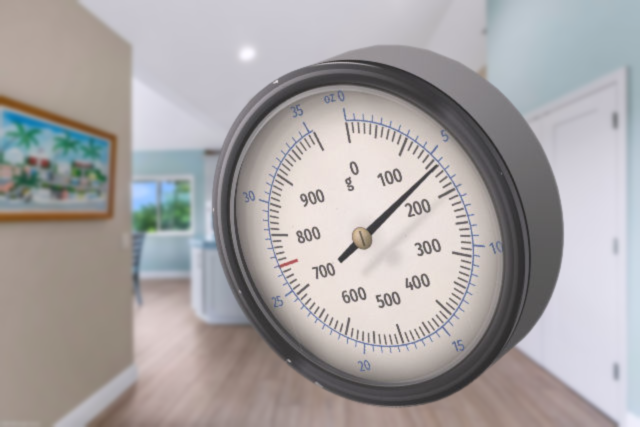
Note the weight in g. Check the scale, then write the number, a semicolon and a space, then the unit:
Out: 160; g
